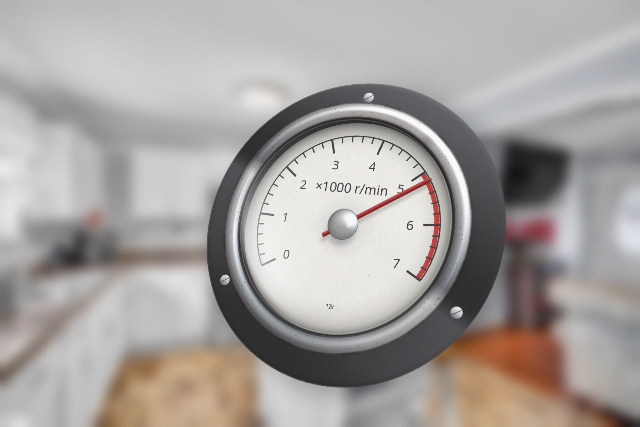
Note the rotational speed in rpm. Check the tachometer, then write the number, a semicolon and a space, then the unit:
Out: 5200; rpm
